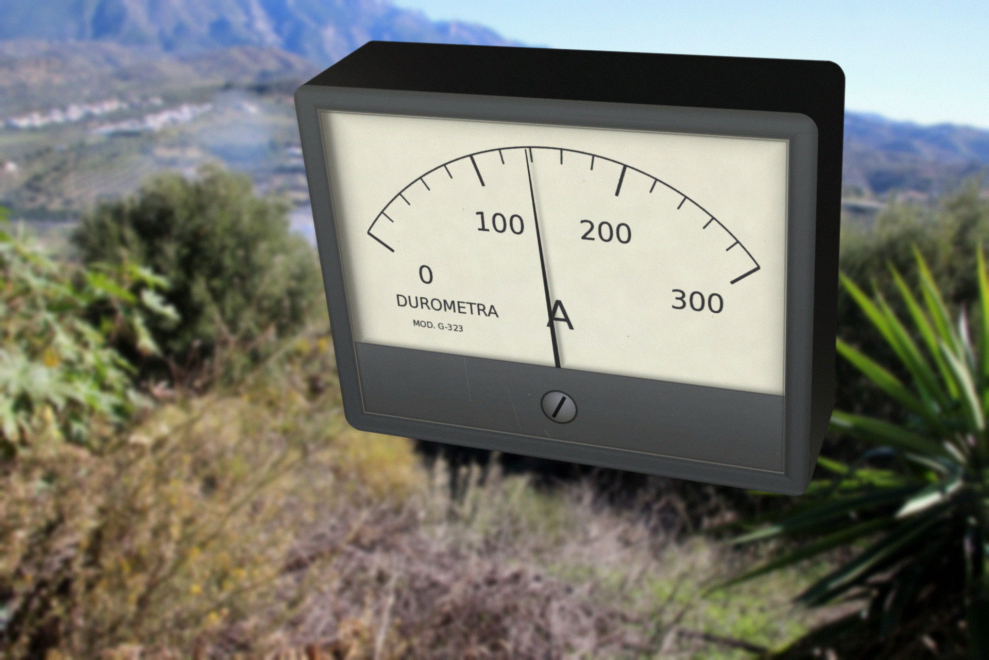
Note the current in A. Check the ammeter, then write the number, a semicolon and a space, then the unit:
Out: 140; A
